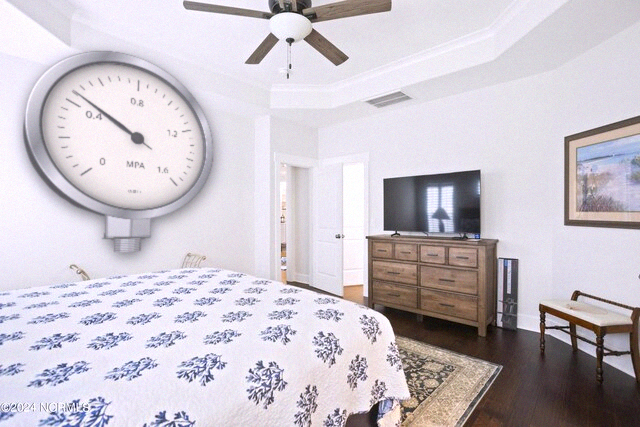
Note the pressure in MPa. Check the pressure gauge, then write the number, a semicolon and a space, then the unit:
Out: 0.45; MPa
